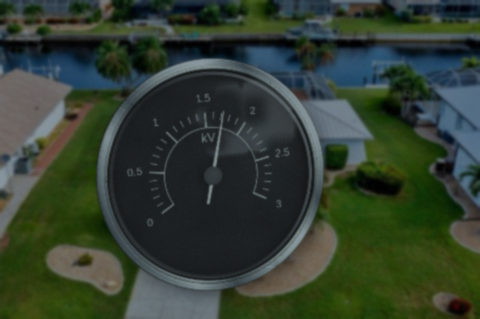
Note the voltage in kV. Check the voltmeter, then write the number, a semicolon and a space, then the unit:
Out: 1.7; kV
